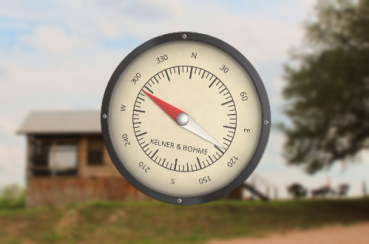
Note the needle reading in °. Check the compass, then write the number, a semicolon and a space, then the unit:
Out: 295; °
